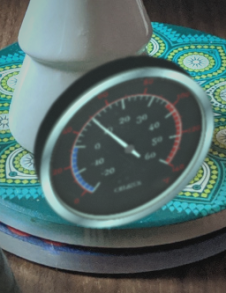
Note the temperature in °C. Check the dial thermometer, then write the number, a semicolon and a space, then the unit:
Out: 10; °C
